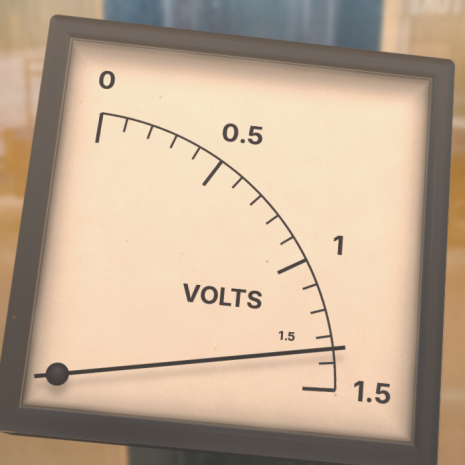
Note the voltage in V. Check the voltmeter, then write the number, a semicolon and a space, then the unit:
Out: 1.35; V
